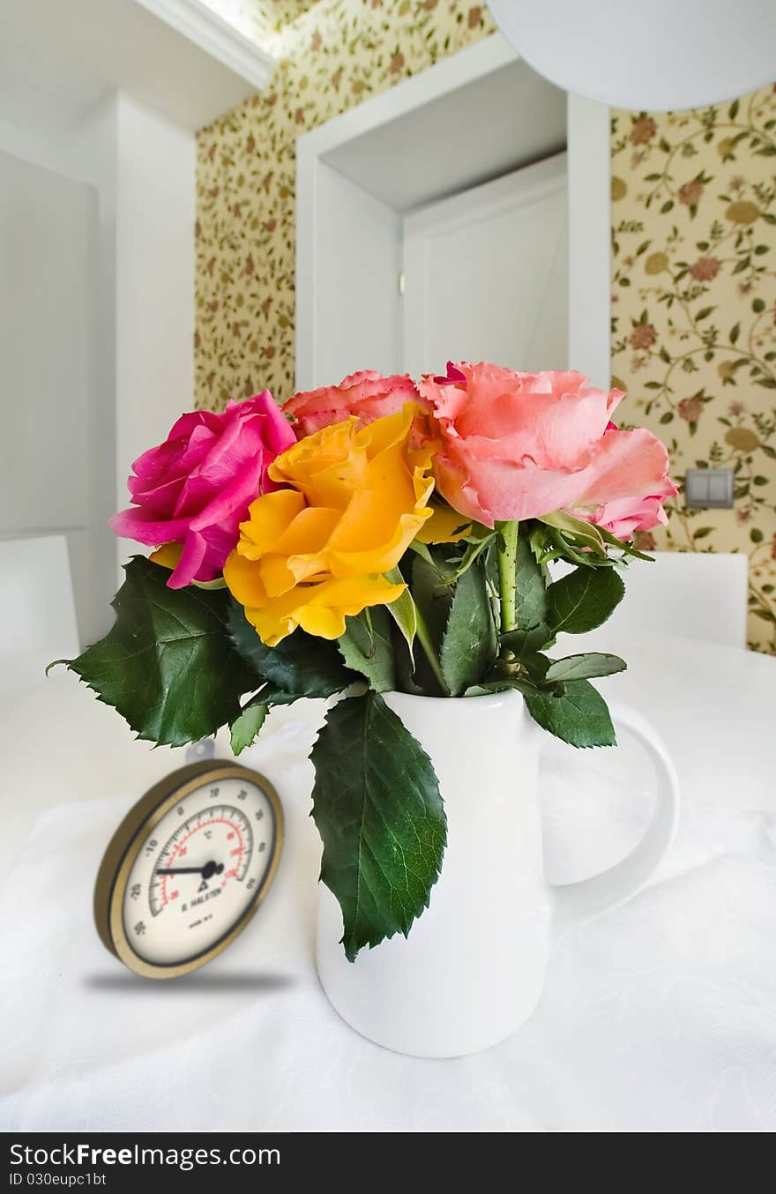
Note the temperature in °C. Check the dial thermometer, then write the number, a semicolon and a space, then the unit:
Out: -15; °C
